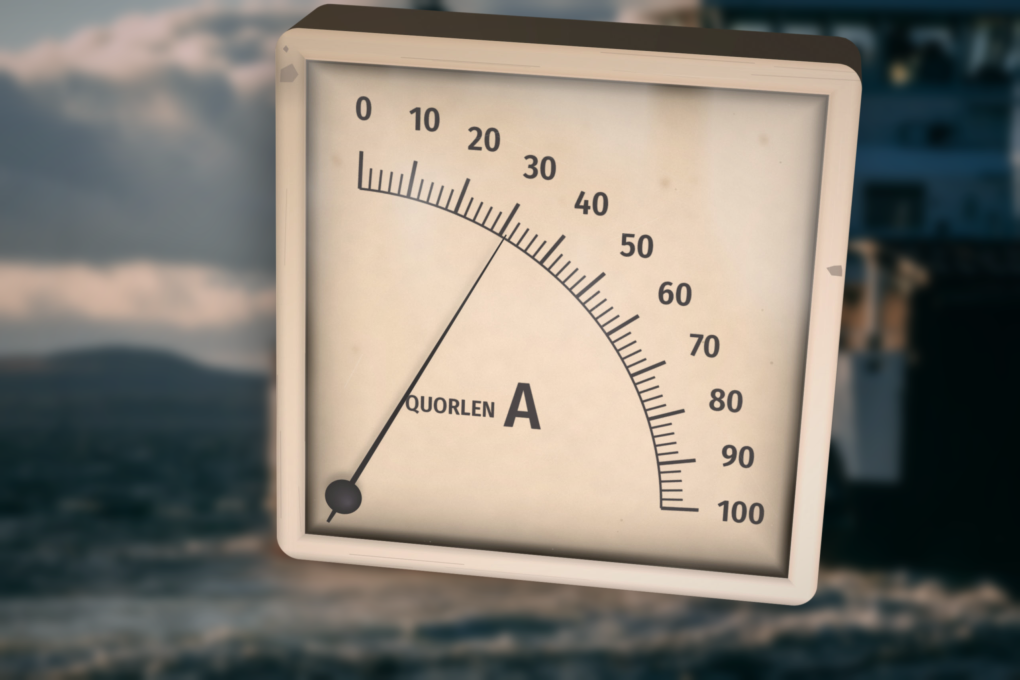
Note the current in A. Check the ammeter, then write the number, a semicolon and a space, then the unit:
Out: 31; A
